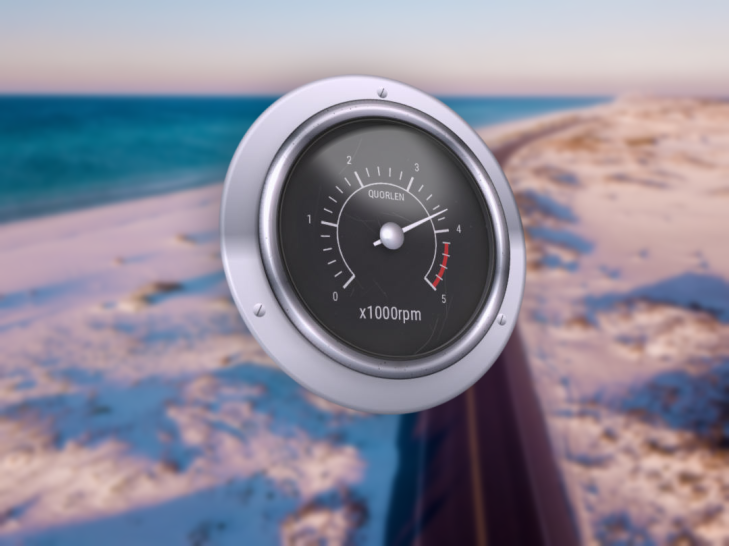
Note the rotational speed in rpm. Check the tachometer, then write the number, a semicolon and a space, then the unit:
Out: 3700; rpm
